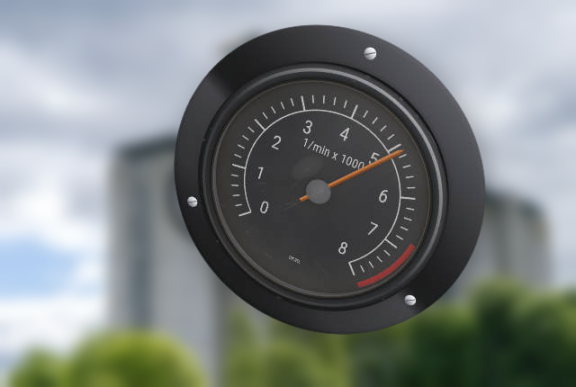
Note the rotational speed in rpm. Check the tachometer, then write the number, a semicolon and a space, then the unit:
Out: 5100; rpm
